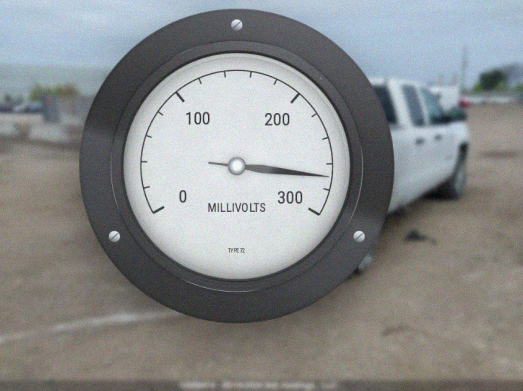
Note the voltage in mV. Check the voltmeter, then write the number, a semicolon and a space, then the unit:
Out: 270; mV
